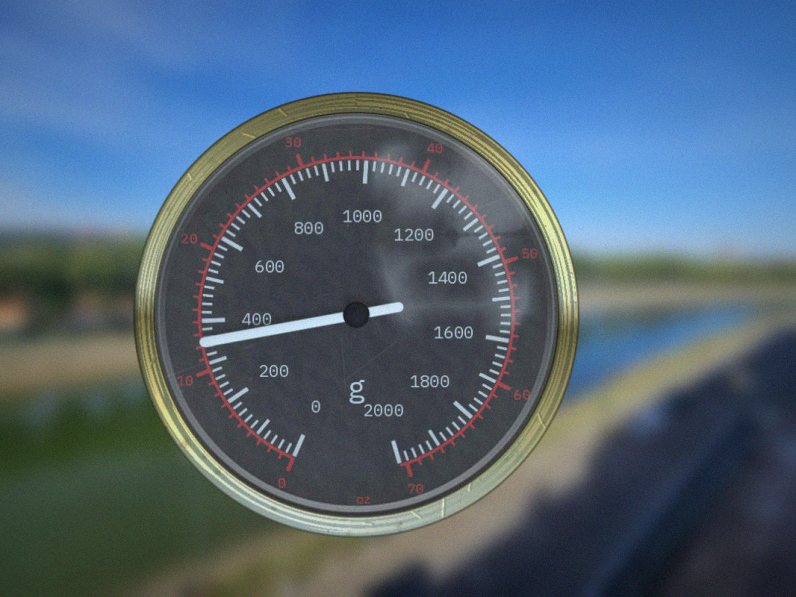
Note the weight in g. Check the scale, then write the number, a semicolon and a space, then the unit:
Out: 350; g
